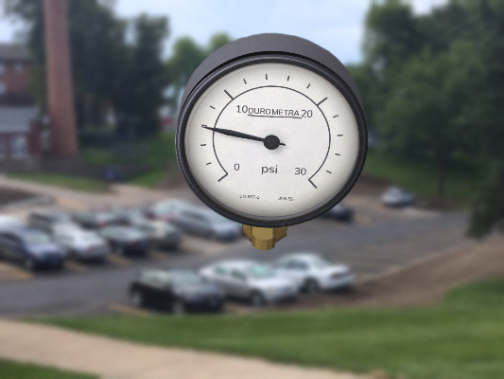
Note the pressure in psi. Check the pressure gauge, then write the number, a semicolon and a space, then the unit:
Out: 6; psi
